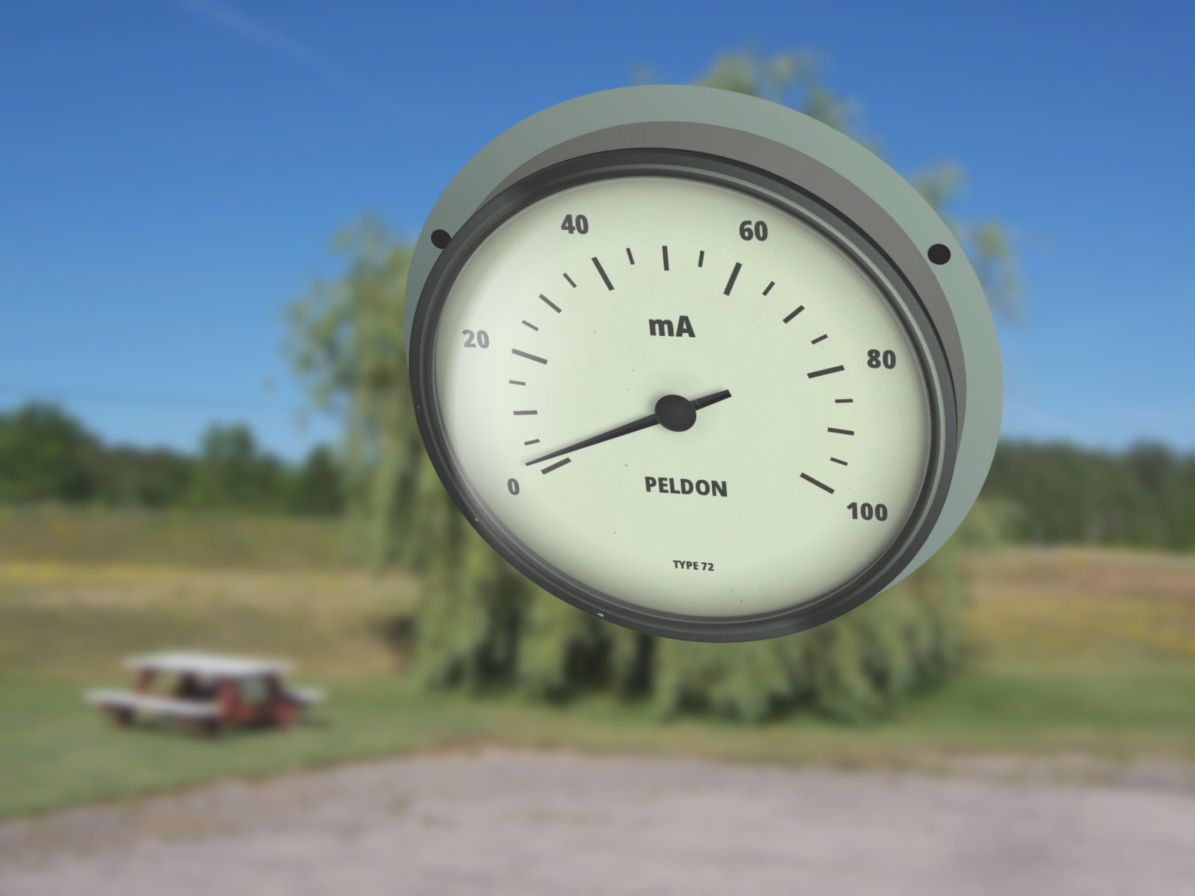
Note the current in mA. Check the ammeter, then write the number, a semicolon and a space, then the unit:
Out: 2.5; mA
